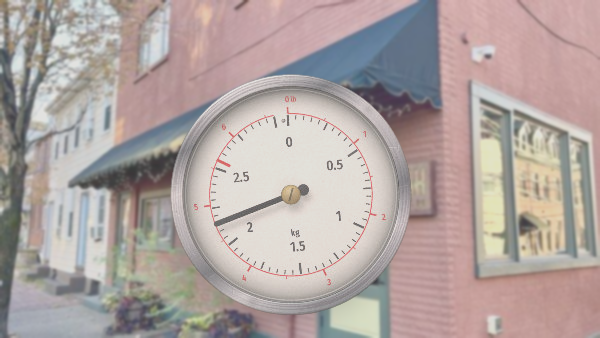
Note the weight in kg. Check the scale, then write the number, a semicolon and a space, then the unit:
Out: 2.15; kg
